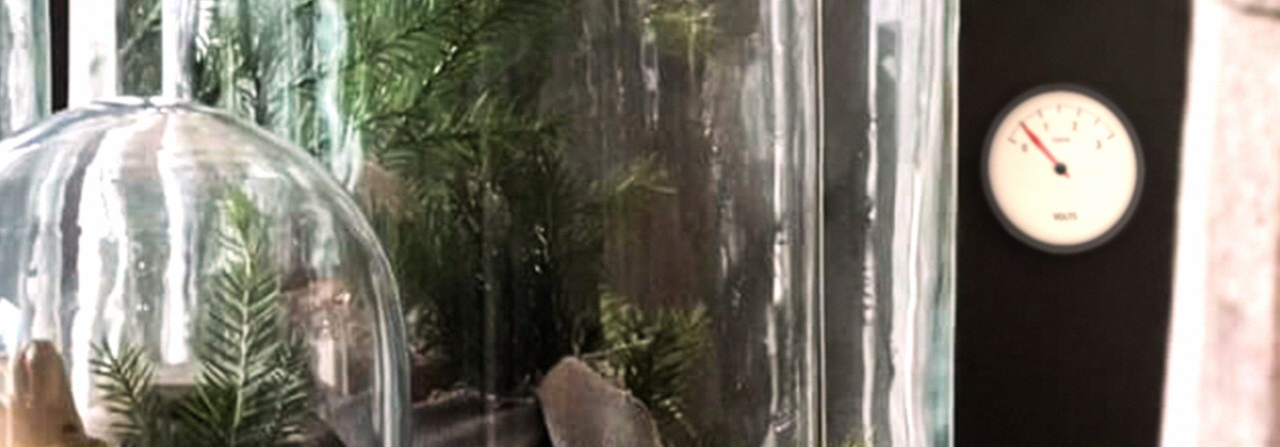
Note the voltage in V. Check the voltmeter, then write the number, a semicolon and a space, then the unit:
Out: 0.5; V
